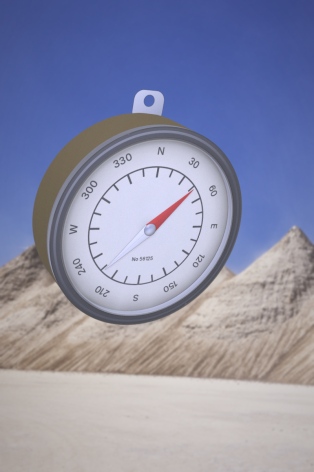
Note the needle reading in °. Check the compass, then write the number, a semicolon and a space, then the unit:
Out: 45; °
